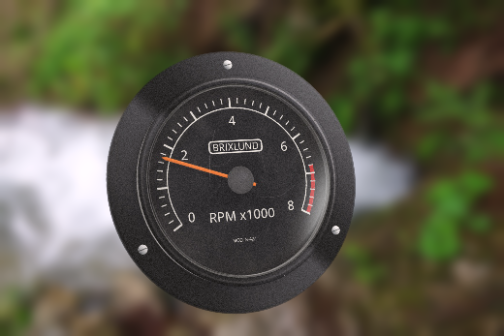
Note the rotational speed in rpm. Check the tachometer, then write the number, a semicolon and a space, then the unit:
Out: 1700; rpm
